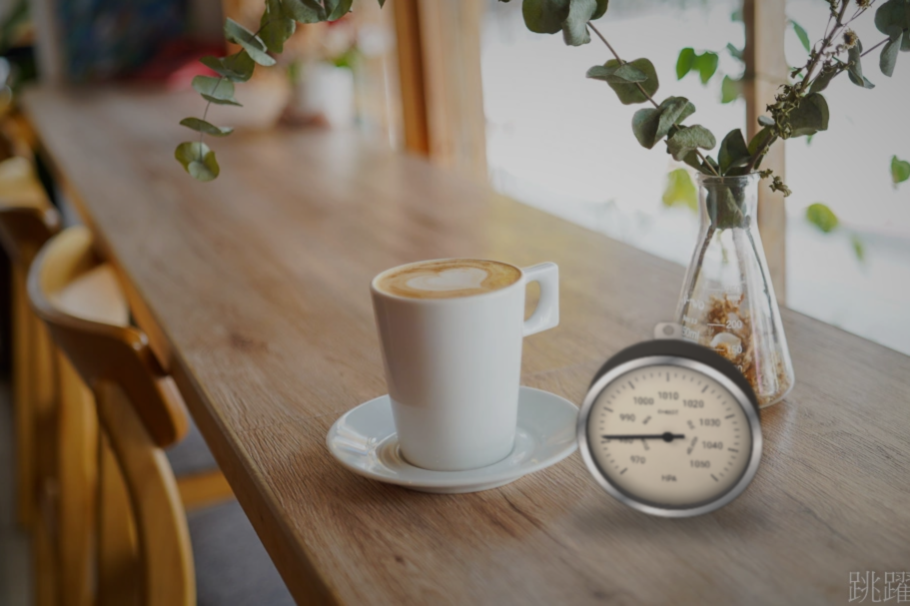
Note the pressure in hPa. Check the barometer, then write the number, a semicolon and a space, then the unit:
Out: 982; hPa
